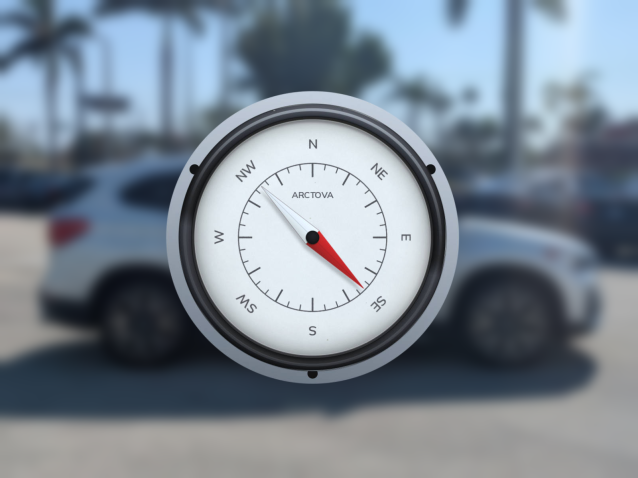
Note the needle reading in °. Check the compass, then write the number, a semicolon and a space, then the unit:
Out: 135; °
